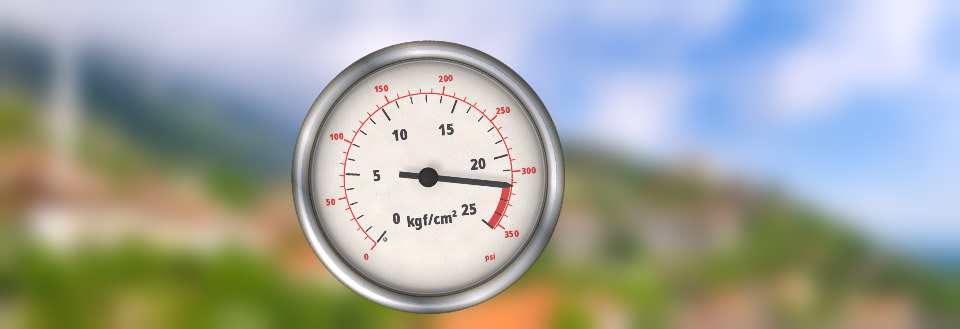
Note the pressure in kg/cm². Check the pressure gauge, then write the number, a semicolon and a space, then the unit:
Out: 22; kg/cm²
